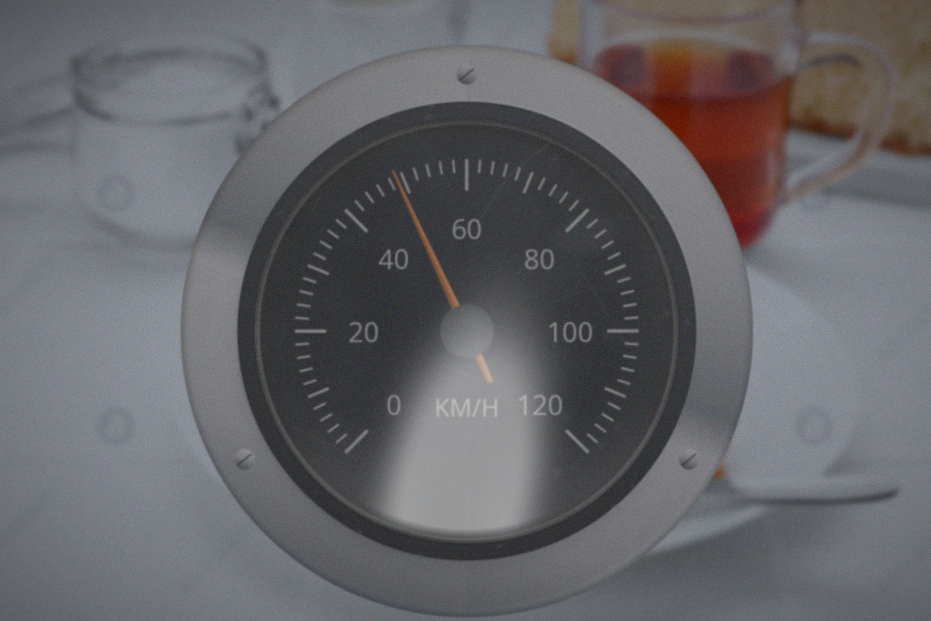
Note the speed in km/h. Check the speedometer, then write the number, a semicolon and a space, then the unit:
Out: 49; km/h
